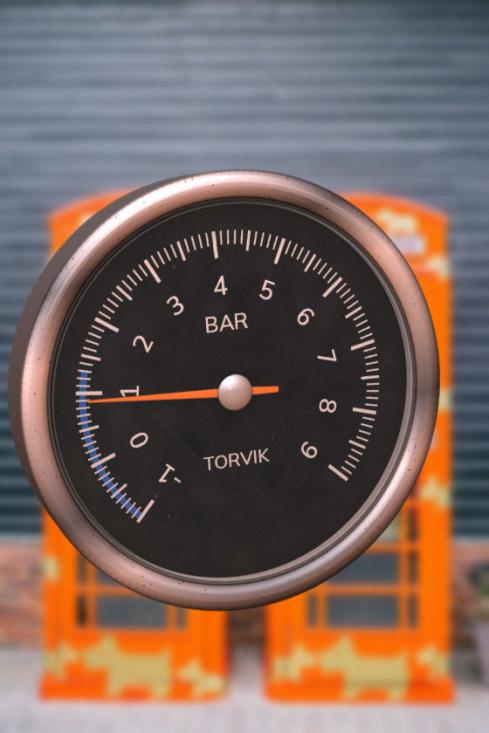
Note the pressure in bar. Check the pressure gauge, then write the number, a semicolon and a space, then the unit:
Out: 0.9; bar
